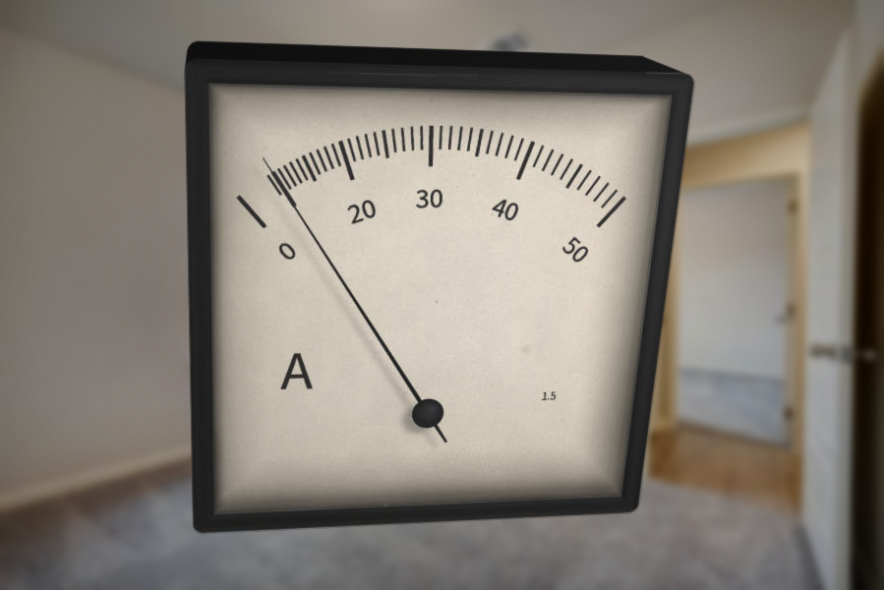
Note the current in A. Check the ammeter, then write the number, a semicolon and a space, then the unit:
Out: 10; A
